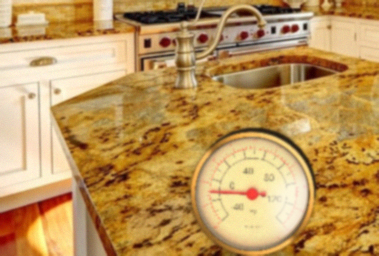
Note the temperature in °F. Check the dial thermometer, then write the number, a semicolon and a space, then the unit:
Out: -10; °F
